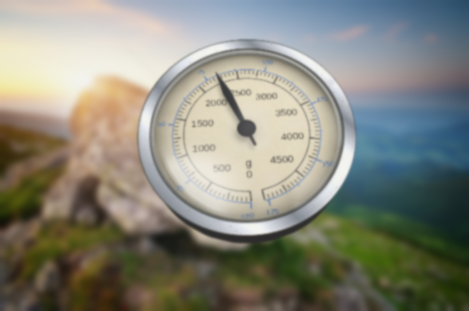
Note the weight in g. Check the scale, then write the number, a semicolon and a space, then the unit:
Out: 2250; g
